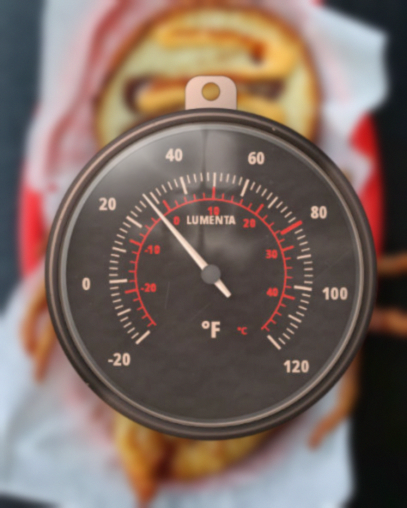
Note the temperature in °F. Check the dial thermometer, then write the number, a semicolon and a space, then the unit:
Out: 28; °F
